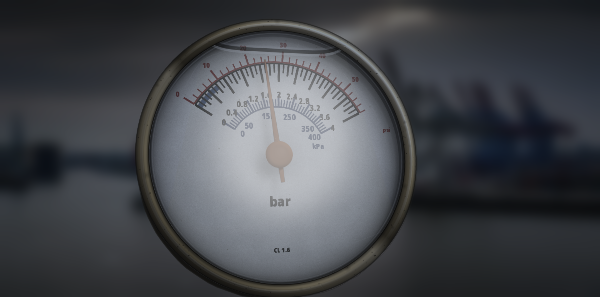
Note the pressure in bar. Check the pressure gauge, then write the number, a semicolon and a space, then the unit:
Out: 1.7; bar
